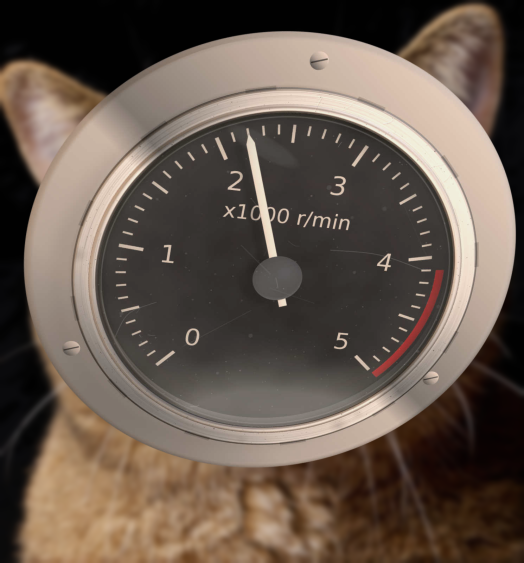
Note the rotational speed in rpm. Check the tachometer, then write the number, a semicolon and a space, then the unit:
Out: 2200; rpm
